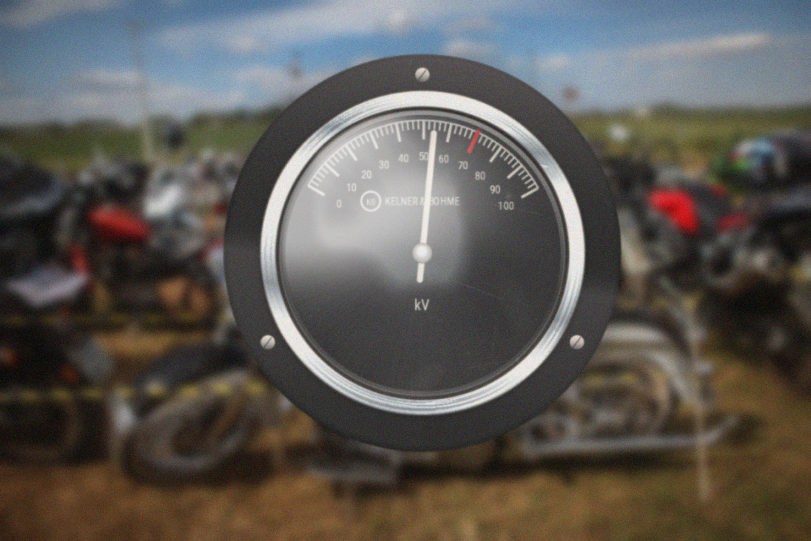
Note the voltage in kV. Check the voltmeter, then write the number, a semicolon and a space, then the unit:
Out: 54; kV
